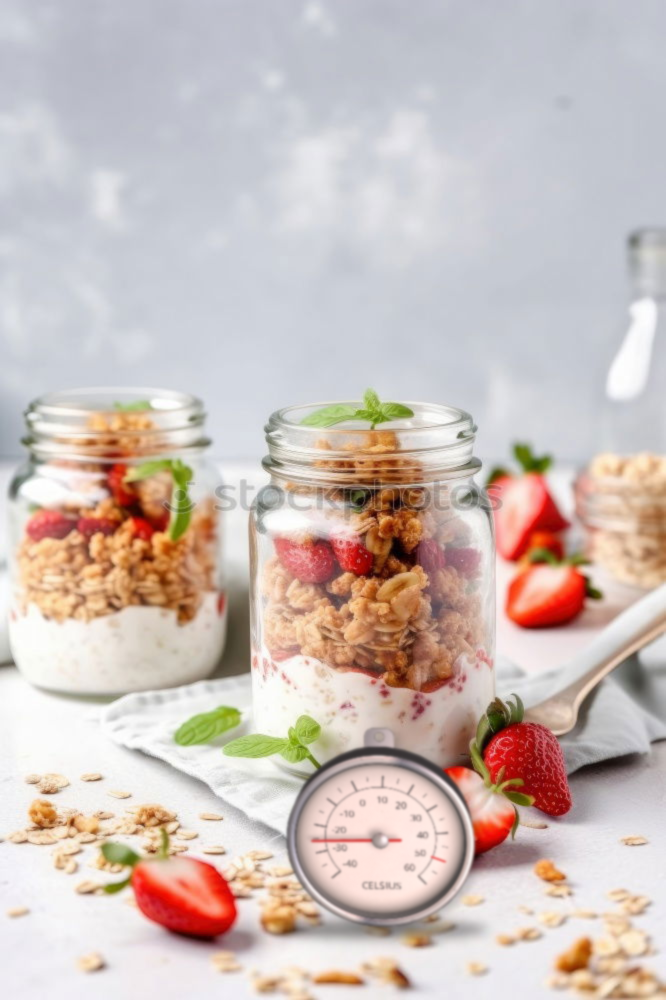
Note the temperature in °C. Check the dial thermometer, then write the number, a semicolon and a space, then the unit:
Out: -25; °C
